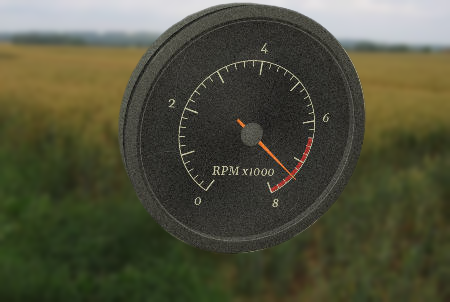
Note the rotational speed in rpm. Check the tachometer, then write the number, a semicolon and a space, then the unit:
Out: 7400; rpm
